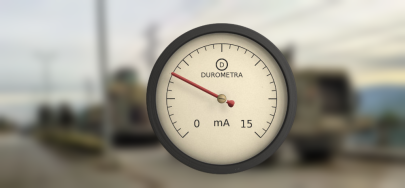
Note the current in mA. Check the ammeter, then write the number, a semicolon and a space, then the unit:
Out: 4; mA
